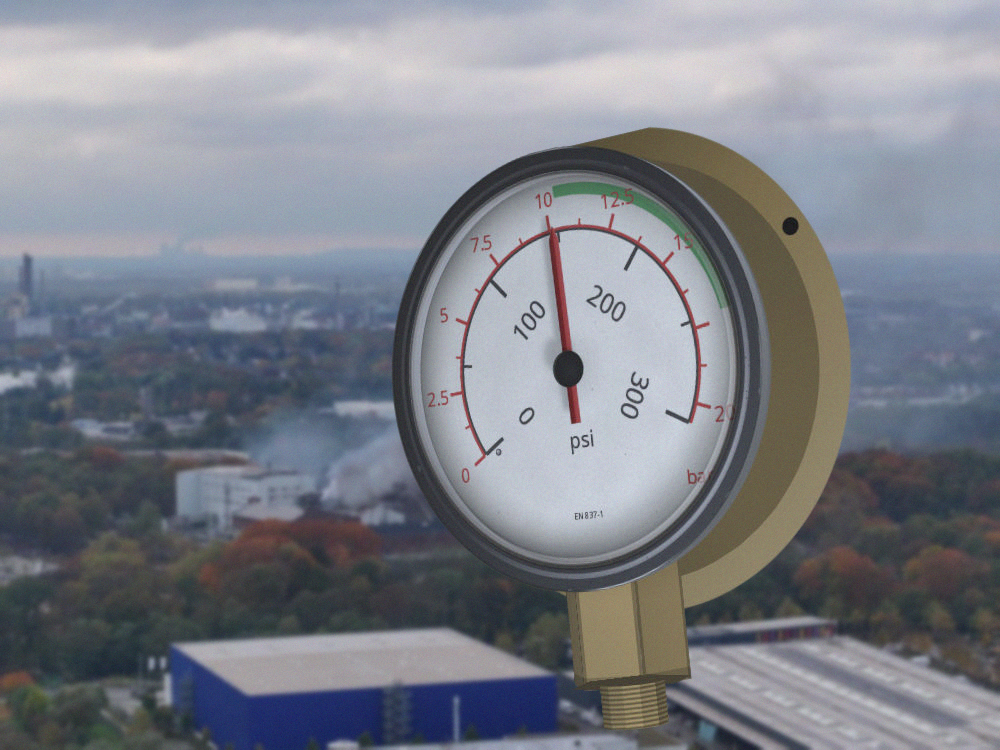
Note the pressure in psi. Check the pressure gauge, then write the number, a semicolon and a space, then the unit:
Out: 150; psi
